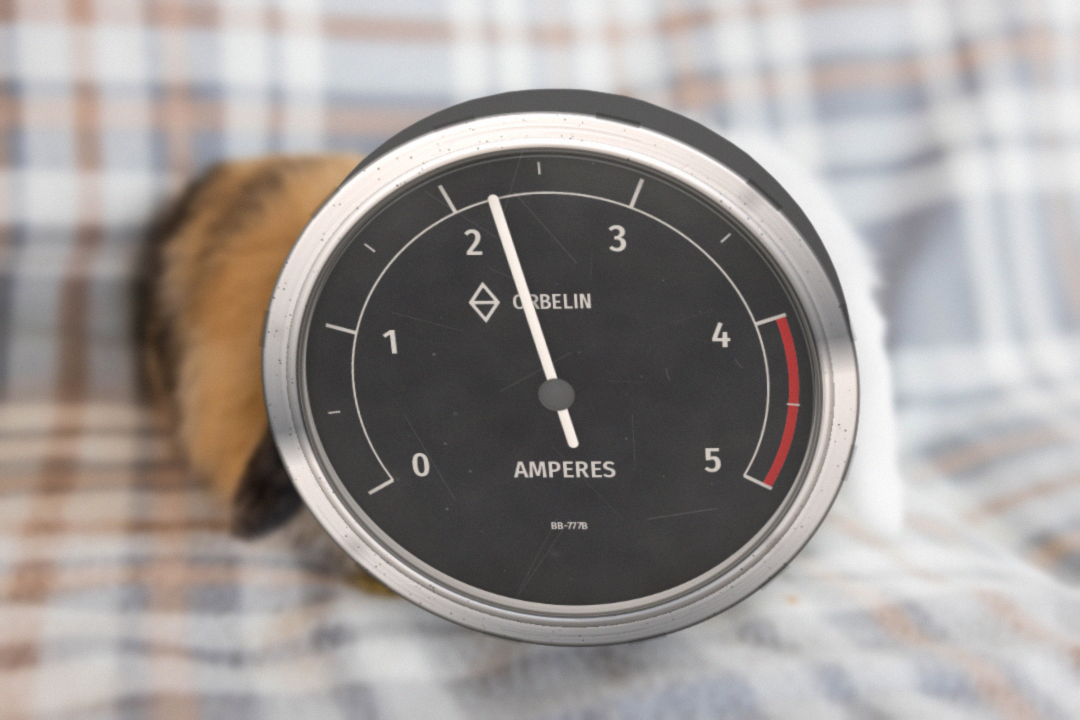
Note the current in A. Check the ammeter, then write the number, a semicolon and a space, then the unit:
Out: 2.25; A
